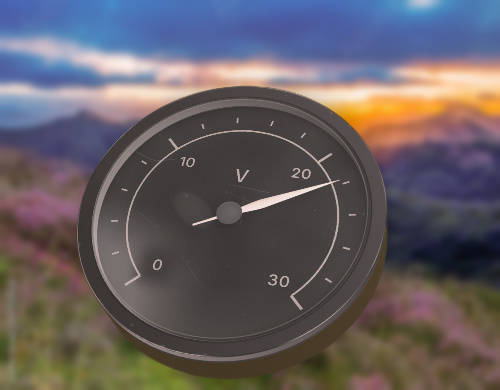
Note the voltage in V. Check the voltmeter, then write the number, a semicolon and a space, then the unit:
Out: 22; V
